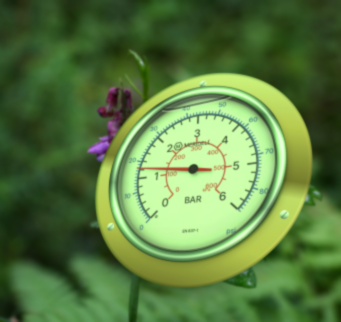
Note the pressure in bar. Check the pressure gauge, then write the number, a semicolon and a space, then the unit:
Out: 1.2; bar
